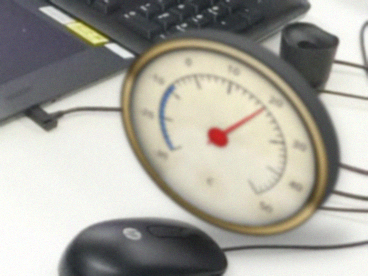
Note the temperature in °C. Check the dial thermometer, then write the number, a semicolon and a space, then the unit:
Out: 20; °C
